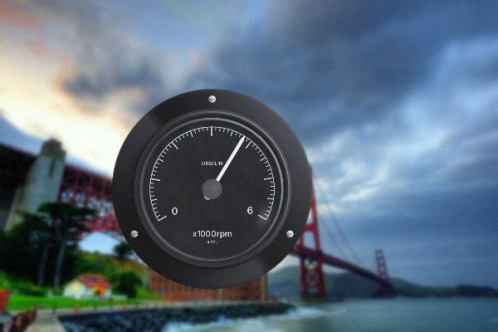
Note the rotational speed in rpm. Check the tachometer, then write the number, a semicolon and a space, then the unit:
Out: 3800; rpm
